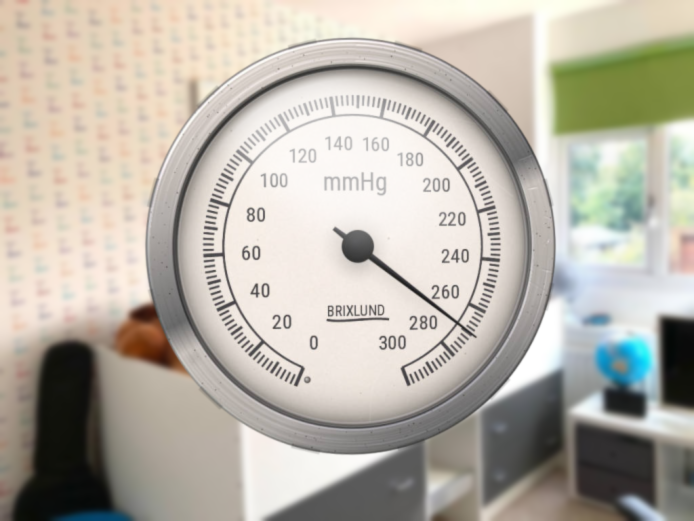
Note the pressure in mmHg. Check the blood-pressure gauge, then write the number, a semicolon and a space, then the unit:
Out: 270; mmHg
